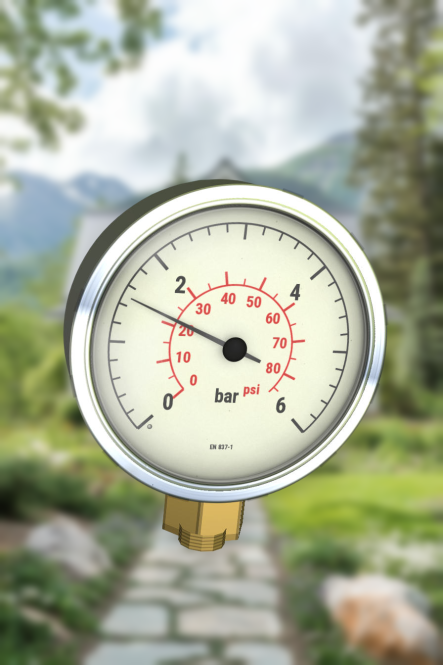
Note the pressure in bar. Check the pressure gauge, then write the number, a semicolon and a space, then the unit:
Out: 1.5; bar
